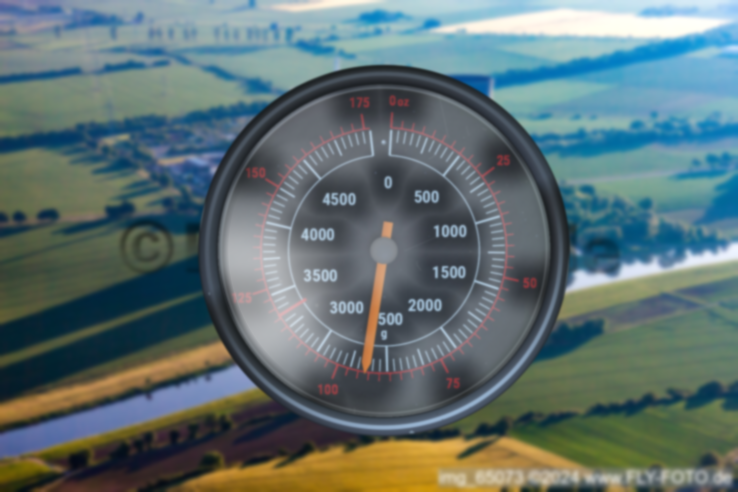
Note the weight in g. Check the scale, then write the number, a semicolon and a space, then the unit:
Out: 2650; g
